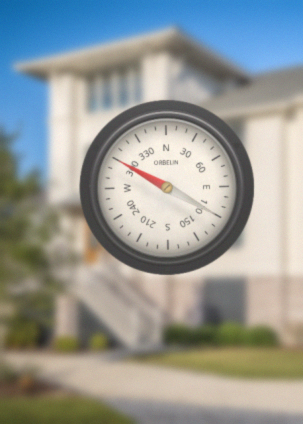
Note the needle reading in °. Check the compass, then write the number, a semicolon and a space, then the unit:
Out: 300; °
